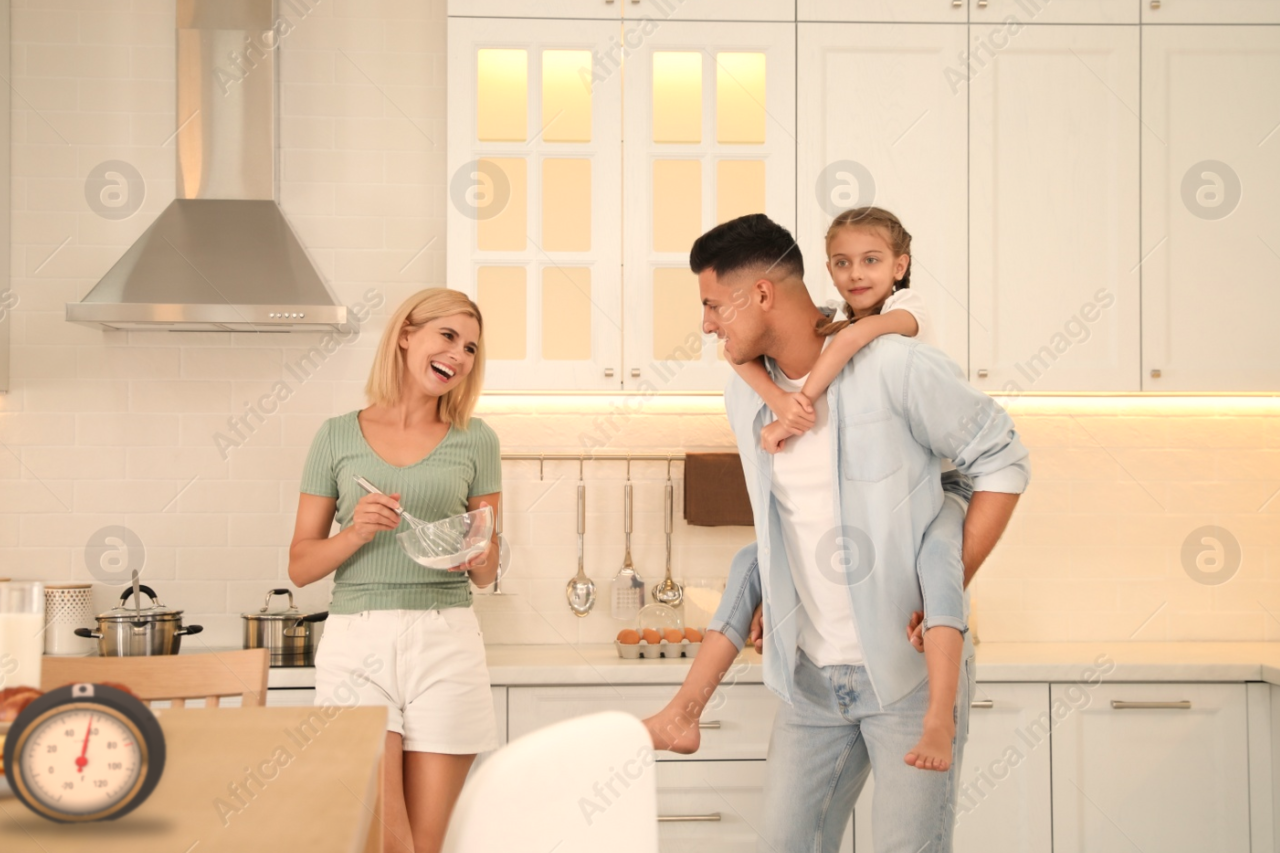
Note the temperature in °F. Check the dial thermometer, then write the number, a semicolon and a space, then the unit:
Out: 56; °F
